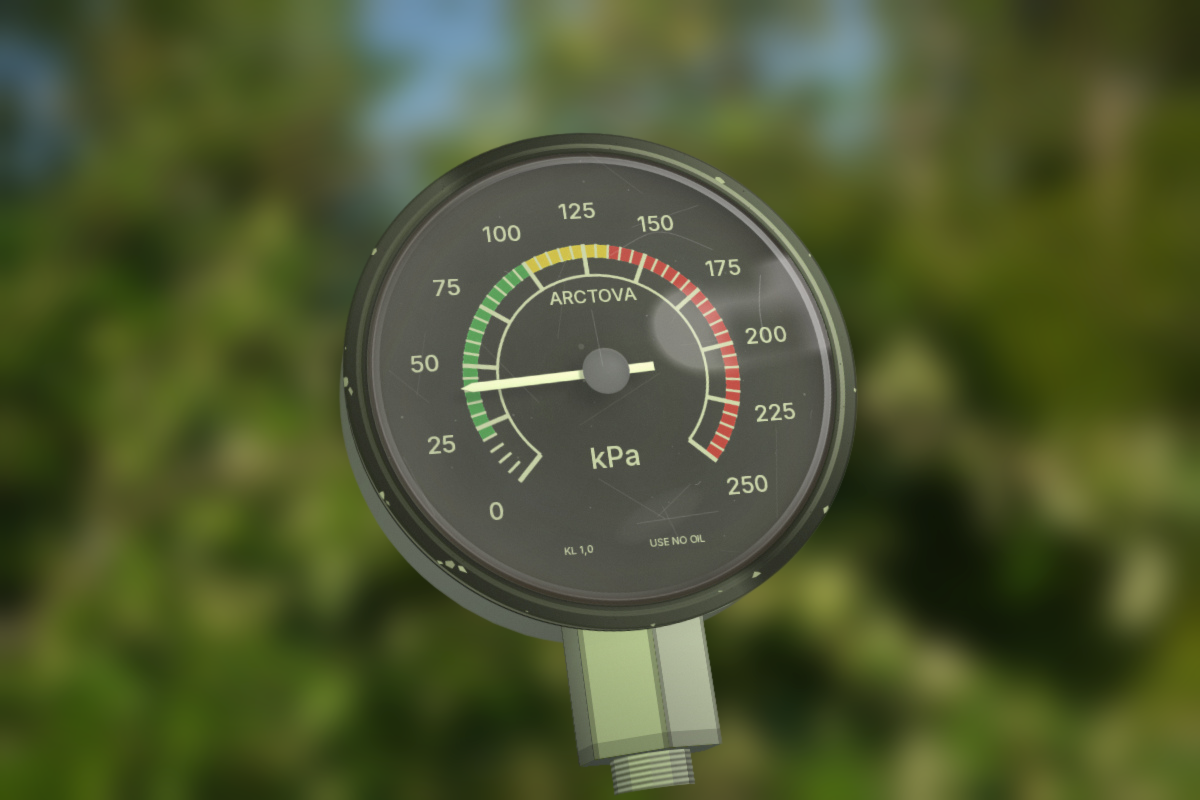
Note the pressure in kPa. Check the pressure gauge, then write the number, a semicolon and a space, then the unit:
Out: 40; kPa
